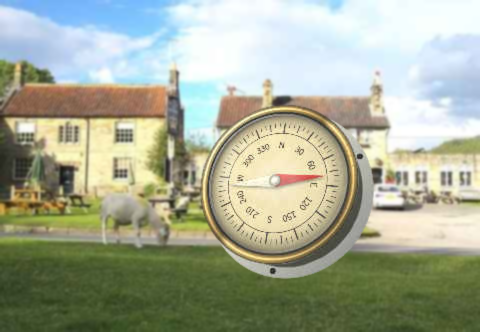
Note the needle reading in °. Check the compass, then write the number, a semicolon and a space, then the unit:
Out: 80; °
